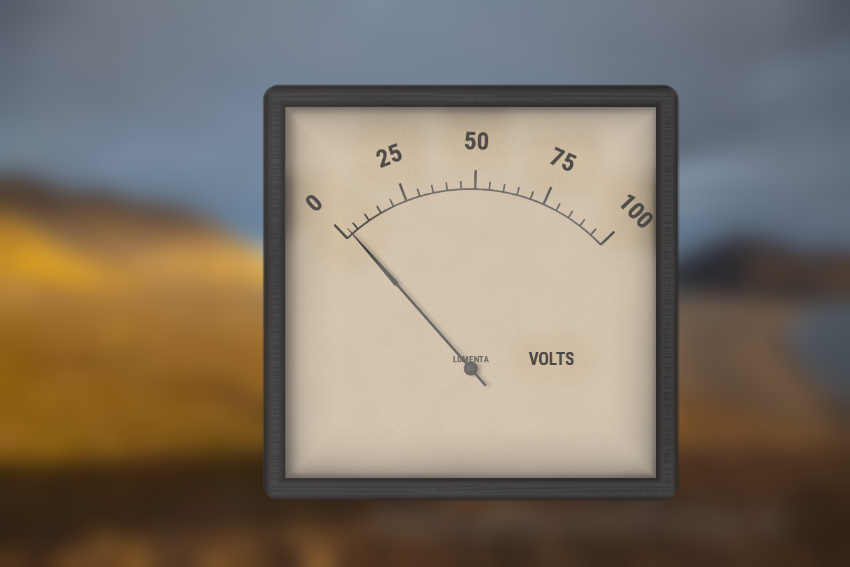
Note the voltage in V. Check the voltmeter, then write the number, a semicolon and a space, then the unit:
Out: 2.5; V
